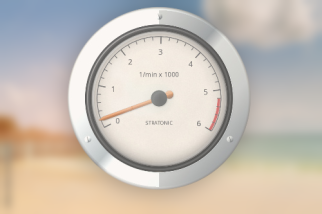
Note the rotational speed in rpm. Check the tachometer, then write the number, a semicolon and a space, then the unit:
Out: 200; rpm
